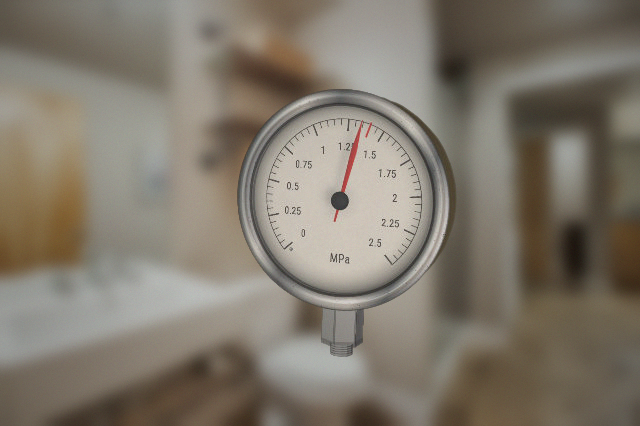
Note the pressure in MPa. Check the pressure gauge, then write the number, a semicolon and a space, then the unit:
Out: 1.35; MPa
